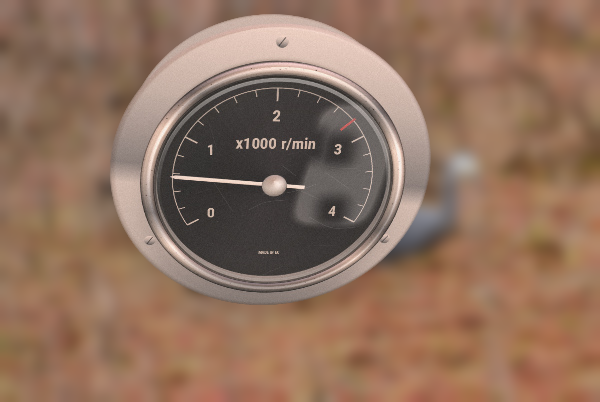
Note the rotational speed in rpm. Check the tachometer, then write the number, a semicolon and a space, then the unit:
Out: 600; rpm
